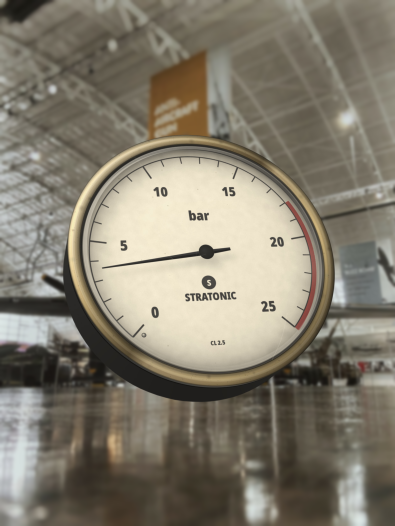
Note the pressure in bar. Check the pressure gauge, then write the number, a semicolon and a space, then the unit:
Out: 3.5; bar
